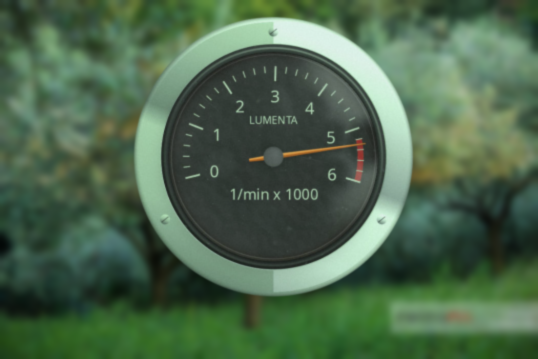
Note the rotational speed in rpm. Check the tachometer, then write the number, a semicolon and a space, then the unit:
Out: 5300; rpm
